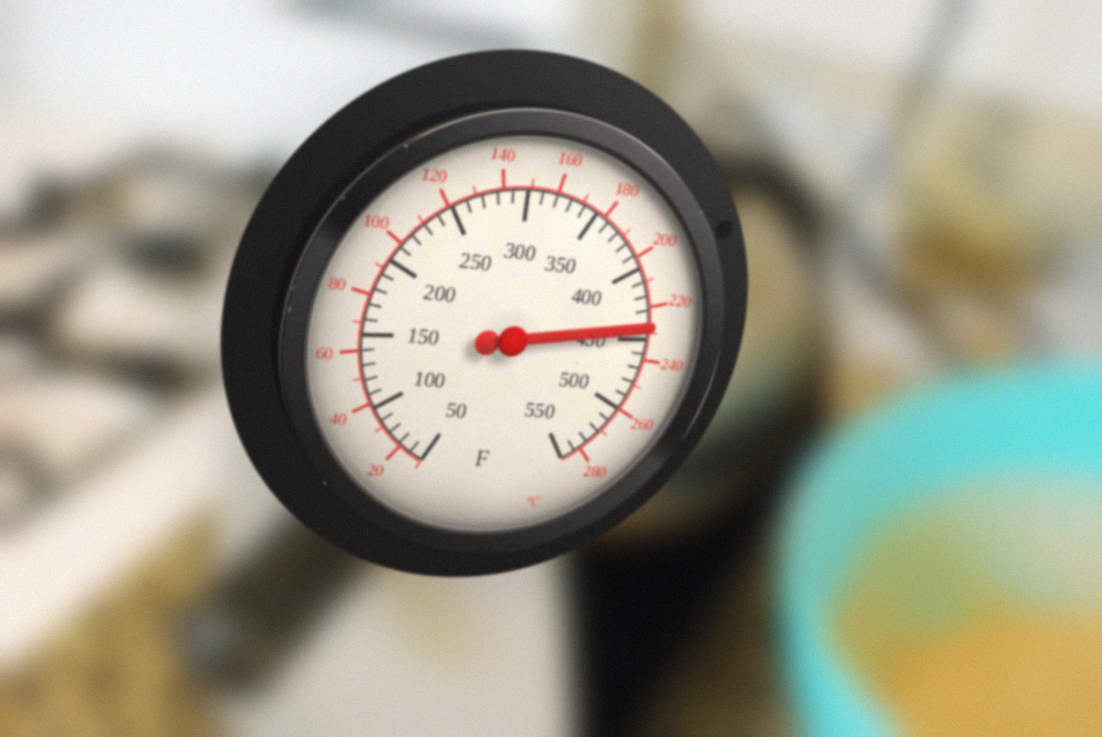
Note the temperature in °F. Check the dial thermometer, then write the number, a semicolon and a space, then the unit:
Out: 440; °F
